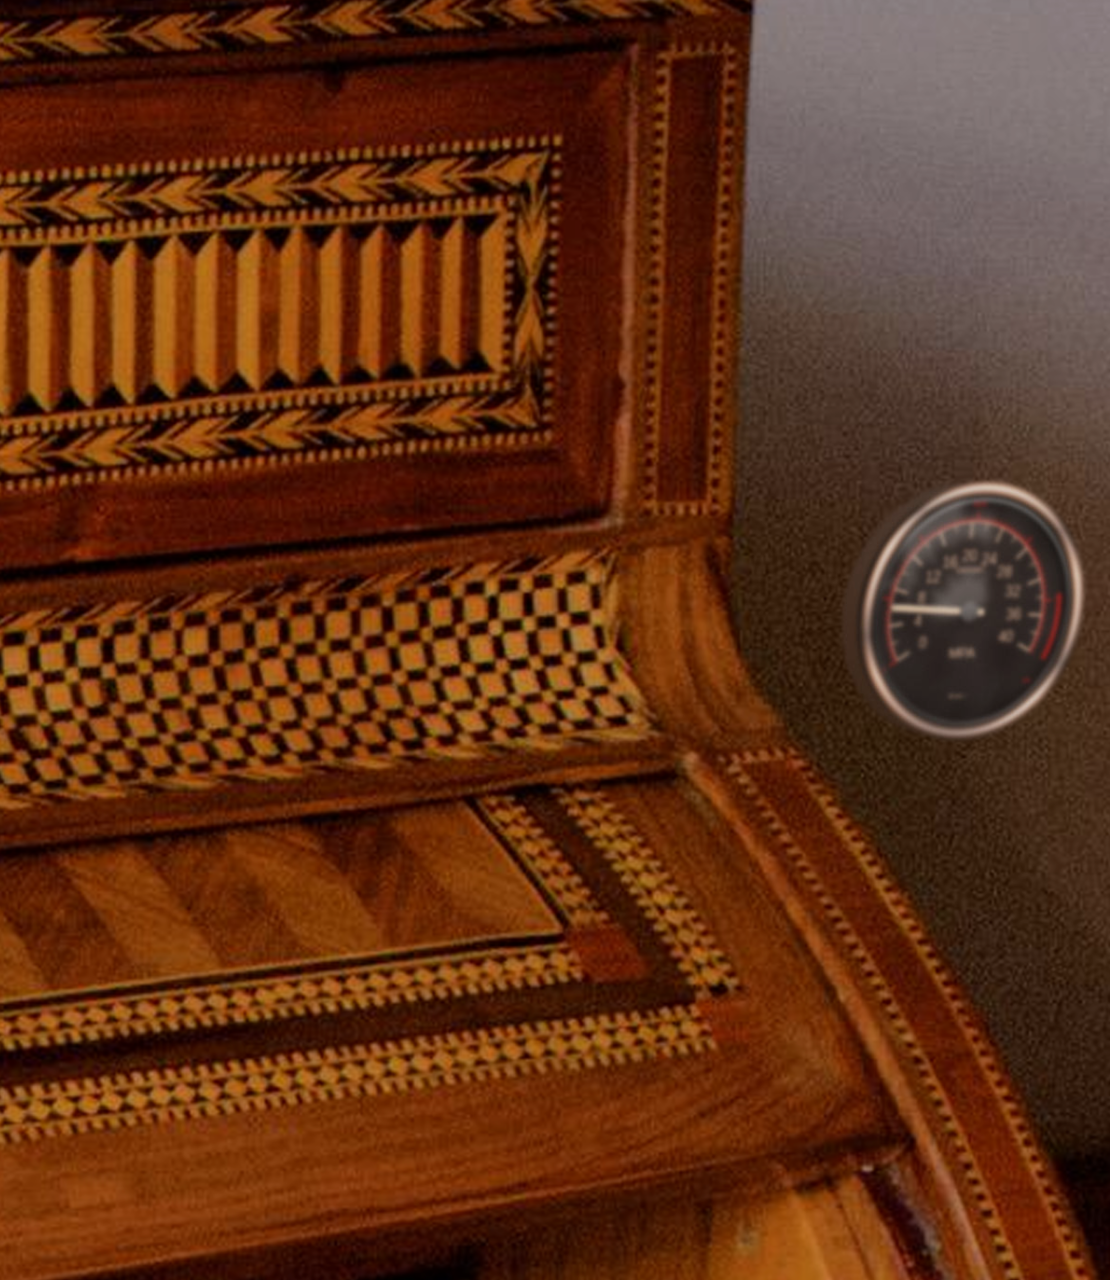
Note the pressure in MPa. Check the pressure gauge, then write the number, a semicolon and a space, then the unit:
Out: 6; MPa
